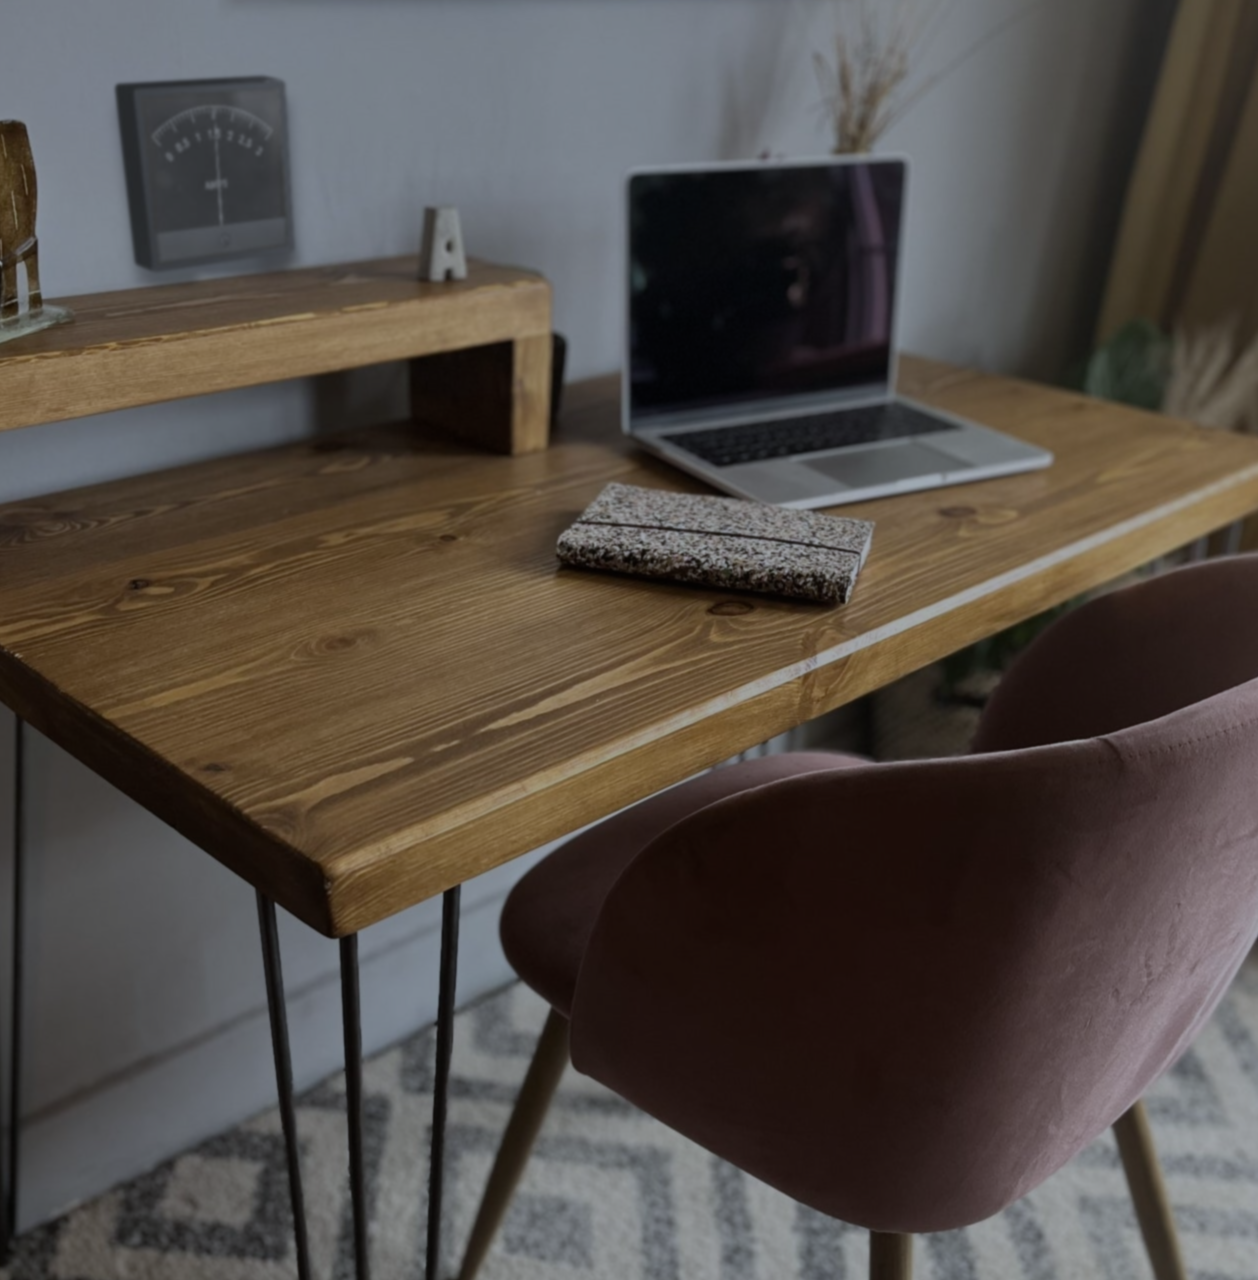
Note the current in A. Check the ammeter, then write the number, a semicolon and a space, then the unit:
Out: 1.5; A
